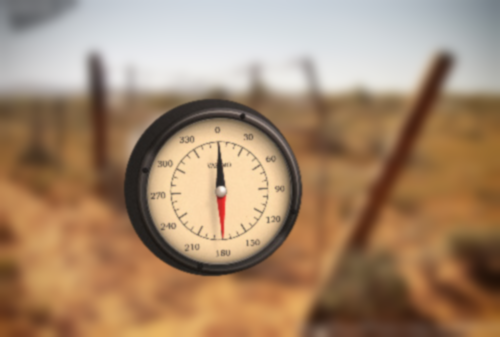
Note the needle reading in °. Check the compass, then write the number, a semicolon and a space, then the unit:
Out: 180; °
